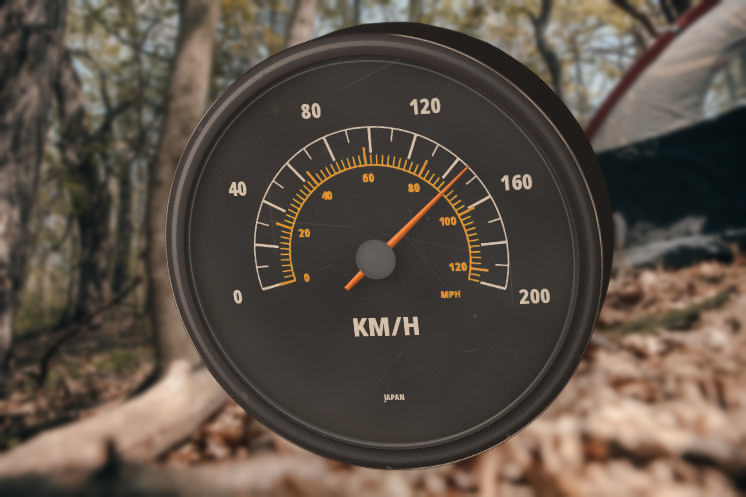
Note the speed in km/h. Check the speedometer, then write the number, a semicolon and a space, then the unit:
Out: 145; km/h
